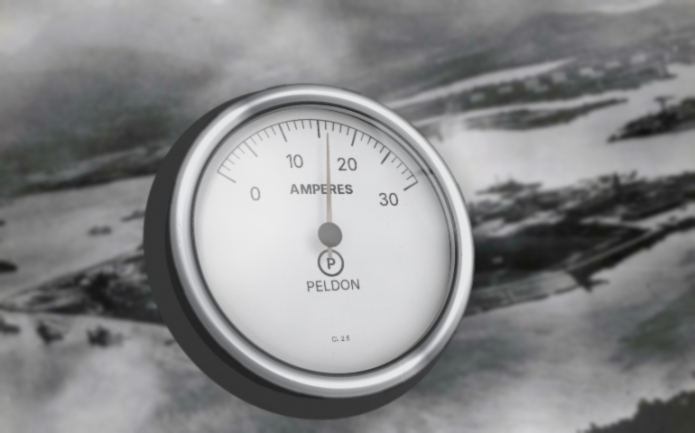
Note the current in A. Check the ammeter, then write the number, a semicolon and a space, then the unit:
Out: 16; A
